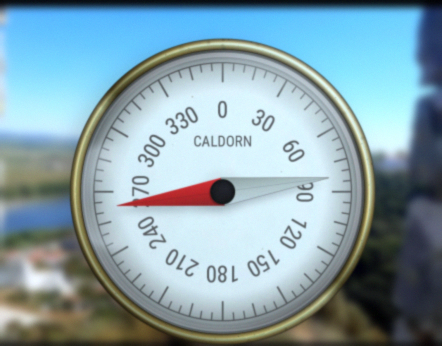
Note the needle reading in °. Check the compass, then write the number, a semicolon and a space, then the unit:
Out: 262.5; °
